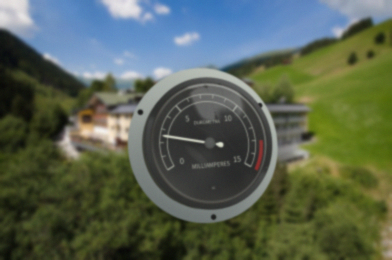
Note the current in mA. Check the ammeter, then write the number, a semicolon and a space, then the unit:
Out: 2.5; mA
